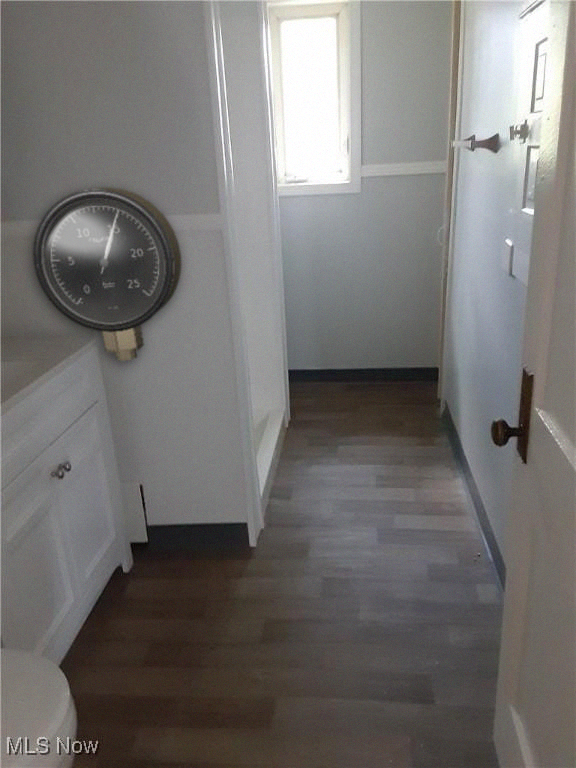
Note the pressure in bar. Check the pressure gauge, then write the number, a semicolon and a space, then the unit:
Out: 15; bar
